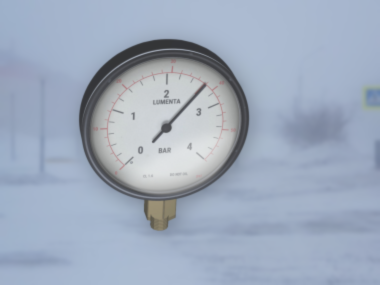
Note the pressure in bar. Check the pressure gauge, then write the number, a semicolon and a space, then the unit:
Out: 2.6; bar
